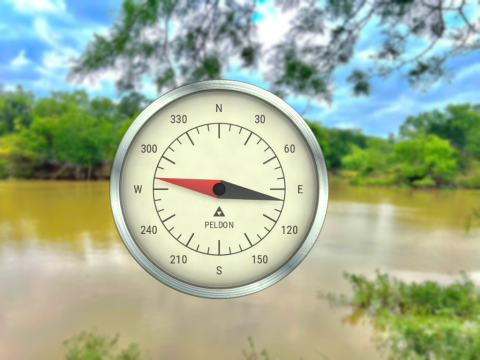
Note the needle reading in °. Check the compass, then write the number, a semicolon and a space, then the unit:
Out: 280; °
